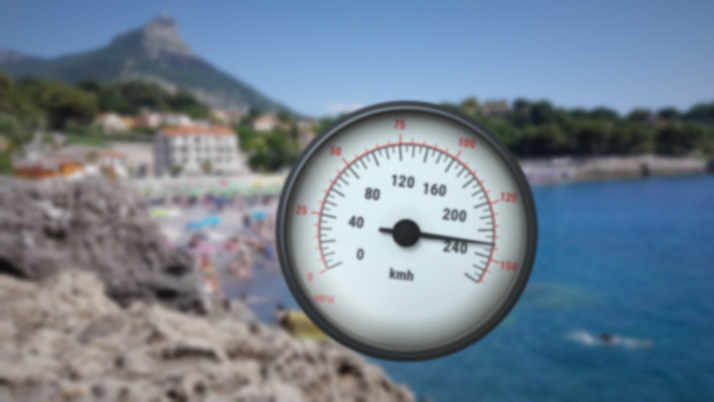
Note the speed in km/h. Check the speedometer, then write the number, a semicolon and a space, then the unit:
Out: 230; km/h
